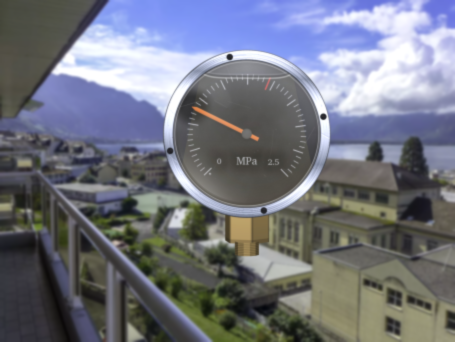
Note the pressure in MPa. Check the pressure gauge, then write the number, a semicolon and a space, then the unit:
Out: 0.65; MPa
